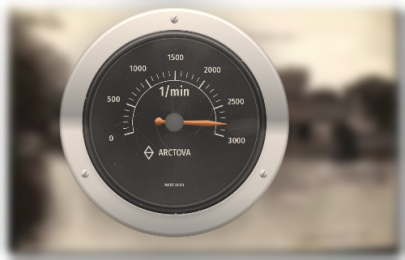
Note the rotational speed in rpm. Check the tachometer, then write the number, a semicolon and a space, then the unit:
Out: 2800; rpm
